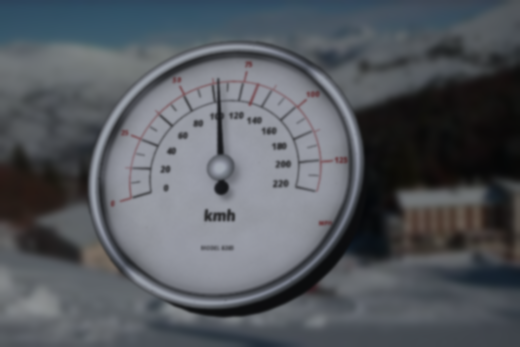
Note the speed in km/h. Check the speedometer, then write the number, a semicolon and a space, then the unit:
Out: 105; km/h
